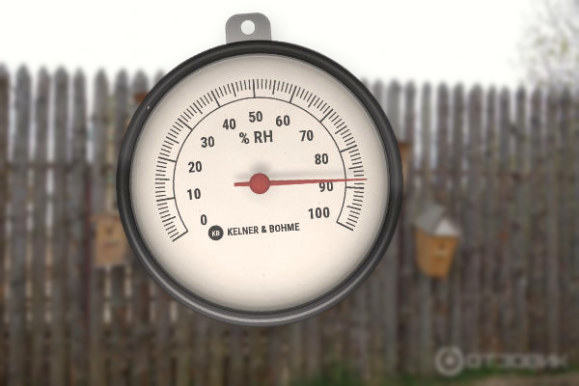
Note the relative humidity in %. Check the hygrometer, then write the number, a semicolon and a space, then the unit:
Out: 88; %
